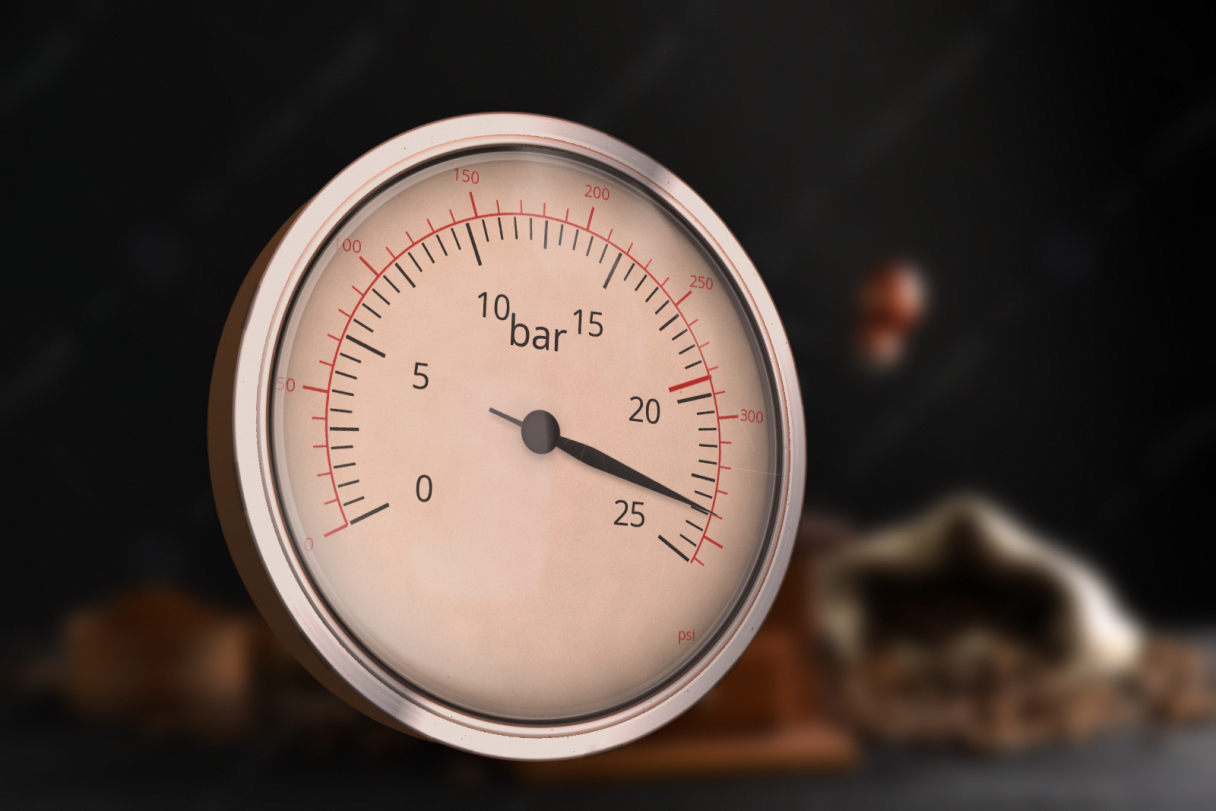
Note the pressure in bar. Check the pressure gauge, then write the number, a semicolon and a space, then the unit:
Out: 23.5; bar
